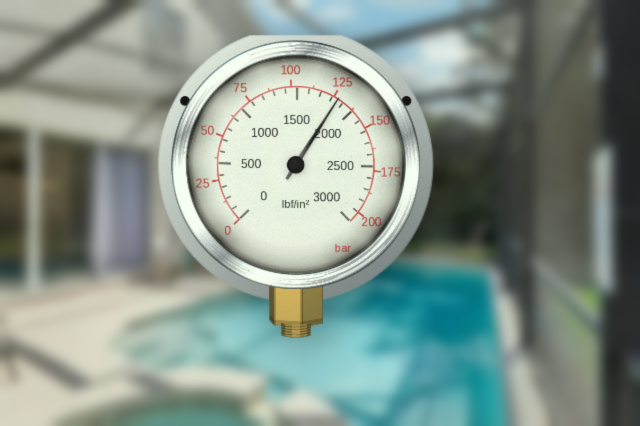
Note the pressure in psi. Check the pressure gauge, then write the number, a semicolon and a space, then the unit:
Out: 1850; psi
